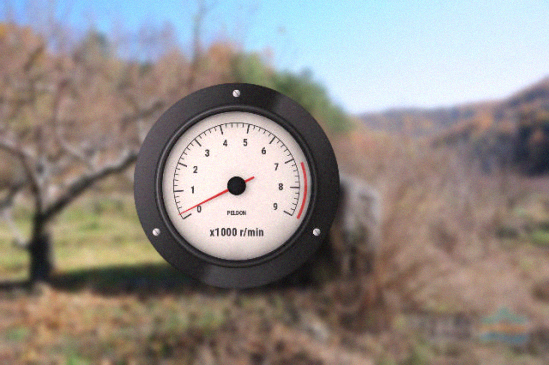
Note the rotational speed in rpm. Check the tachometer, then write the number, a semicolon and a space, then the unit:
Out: 200; rpm
